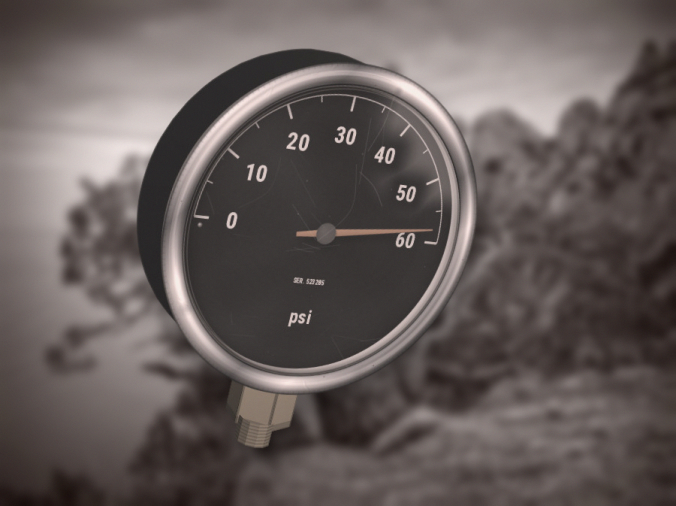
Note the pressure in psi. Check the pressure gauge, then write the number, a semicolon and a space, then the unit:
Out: 57.5; psi
